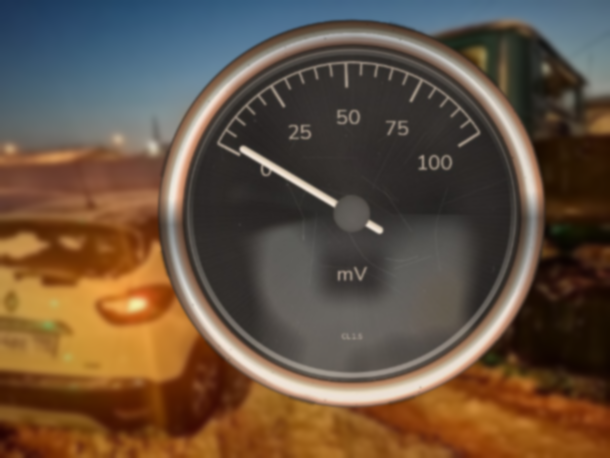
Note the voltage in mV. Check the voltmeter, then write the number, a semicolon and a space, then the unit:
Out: 2.5; mV
